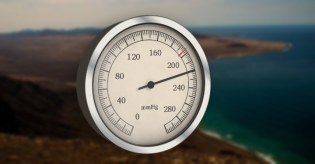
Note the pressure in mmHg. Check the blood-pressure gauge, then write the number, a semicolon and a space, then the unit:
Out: 220; mmHg
